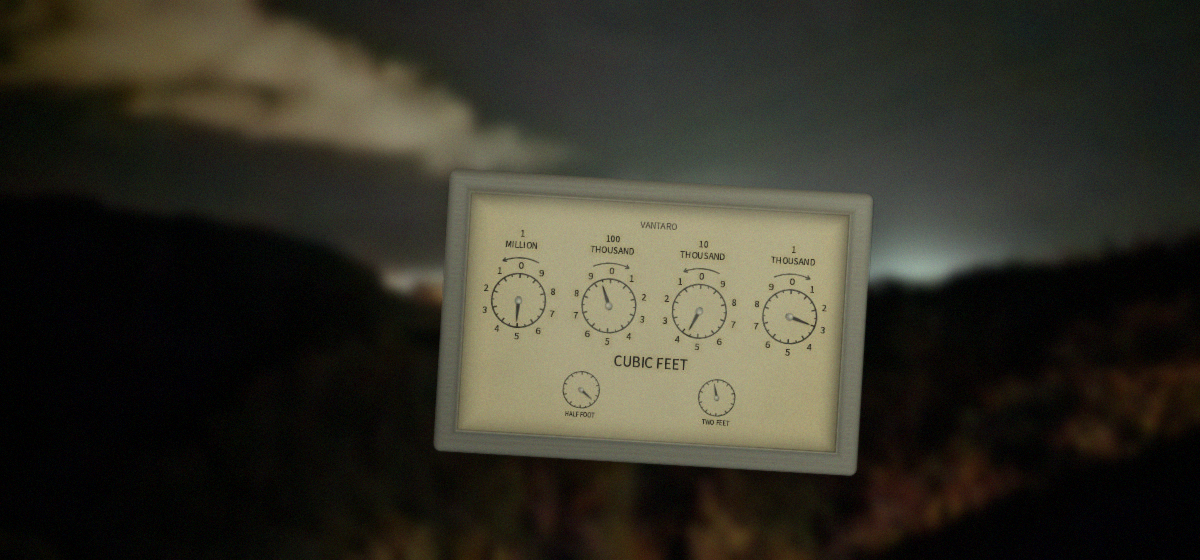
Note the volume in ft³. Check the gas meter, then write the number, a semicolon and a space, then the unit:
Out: 494300; ft³
